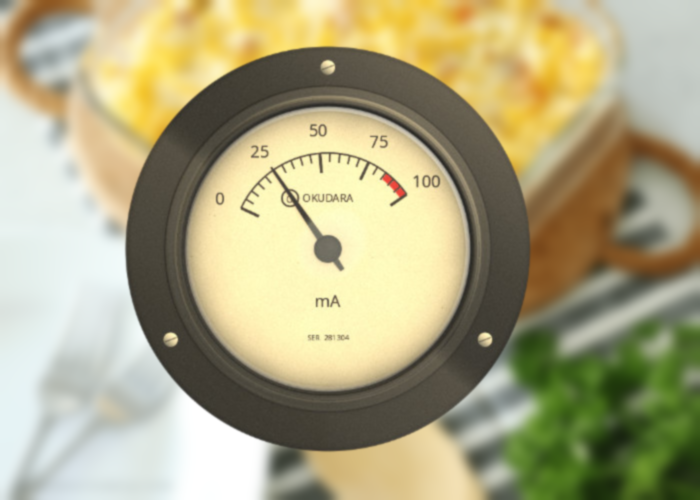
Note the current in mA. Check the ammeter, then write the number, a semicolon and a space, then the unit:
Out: 25; mA
